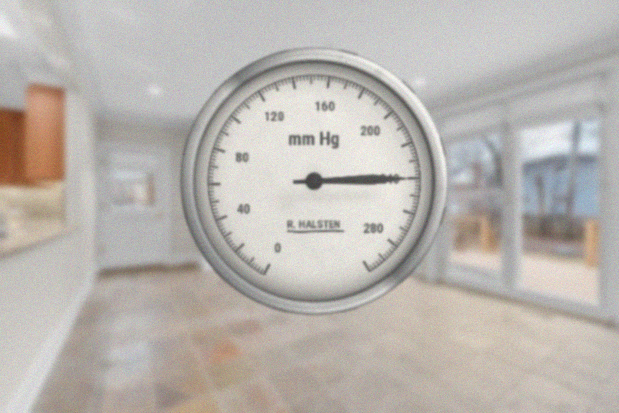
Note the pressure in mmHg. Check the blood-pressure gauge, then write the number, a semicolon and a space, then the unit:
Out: 240; mmHg
